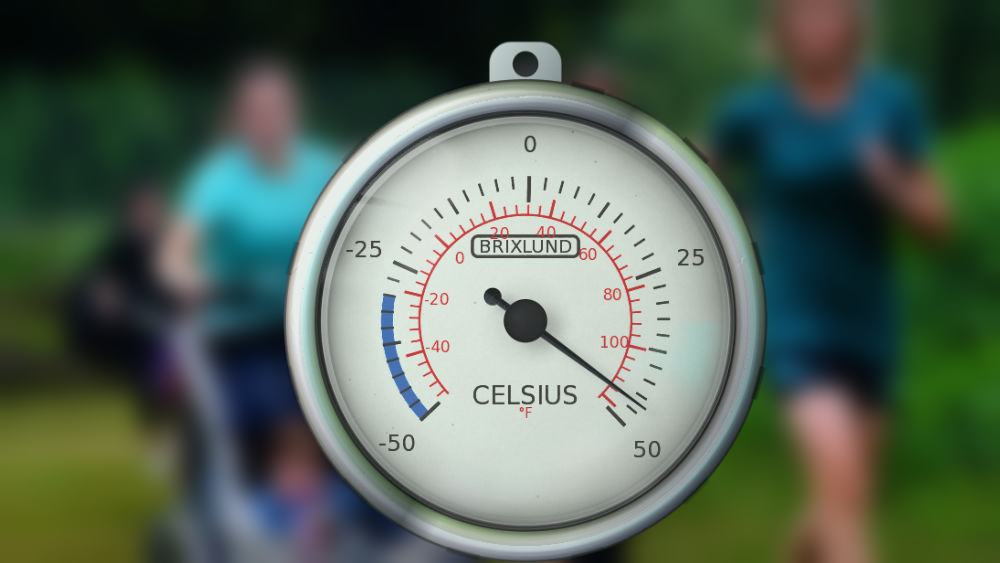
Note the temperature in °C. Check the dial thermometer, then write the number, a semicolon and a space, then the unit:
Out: 46.25; °C
